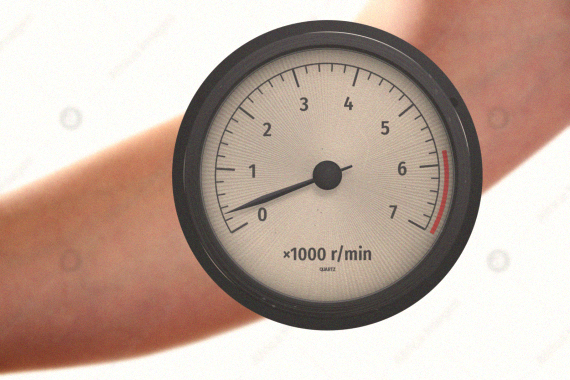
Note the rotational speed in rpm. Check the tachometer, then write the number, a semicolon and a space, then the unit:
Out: 300; rpm
